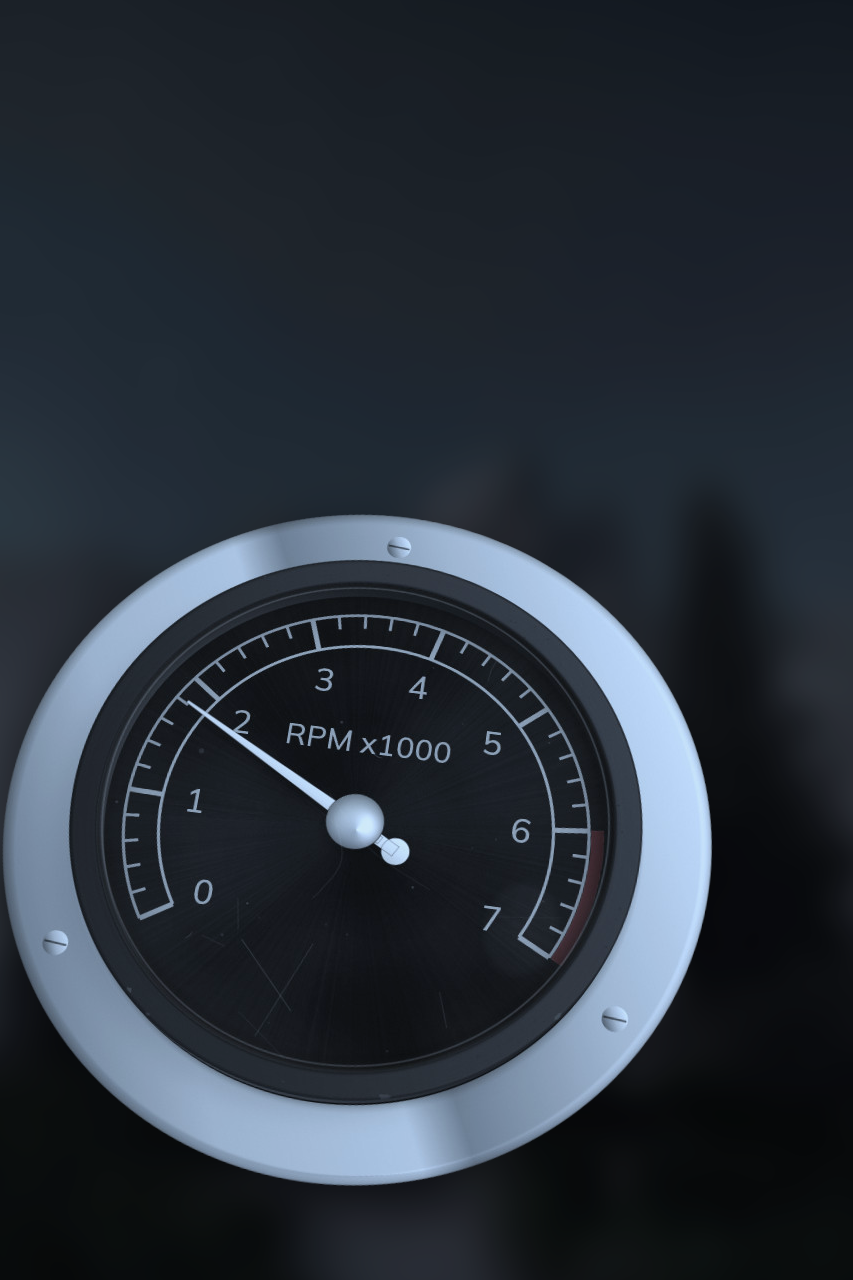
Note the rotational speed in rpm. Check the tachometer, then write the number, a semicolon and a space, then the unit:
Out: 1800; rpm
